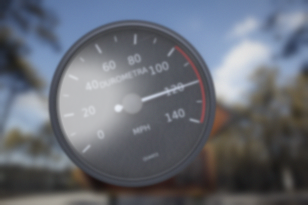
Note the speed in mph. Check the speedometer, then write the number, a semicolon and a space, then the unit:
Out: 120; mph
